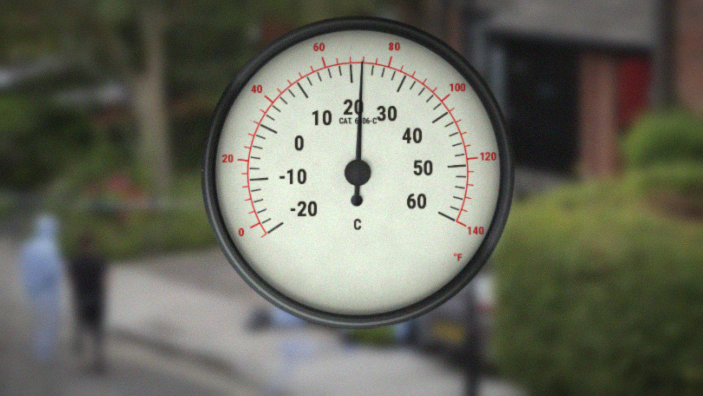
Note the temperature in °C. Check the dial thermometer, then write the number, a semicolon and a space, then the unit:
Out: 22; °C
